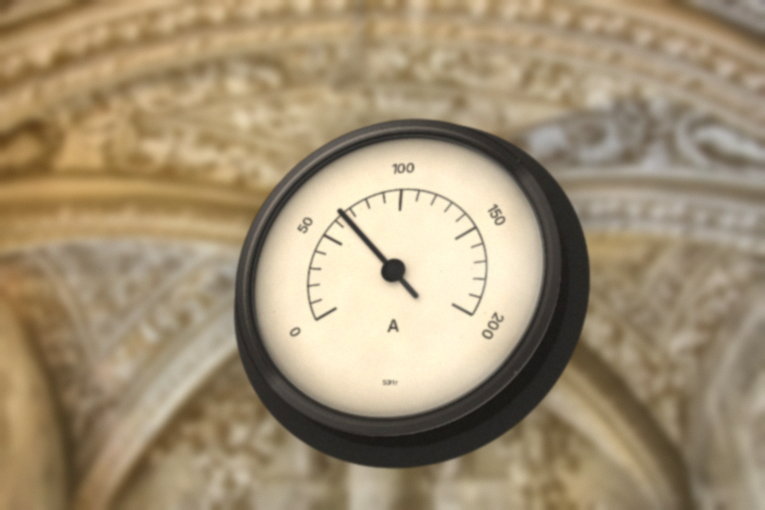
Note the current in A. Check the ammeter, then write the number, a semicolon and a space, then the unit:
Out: 65; A
